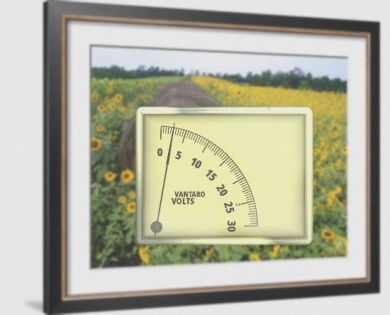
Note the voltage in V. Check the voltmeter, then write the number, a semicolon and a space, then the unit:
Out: 2.5; V
